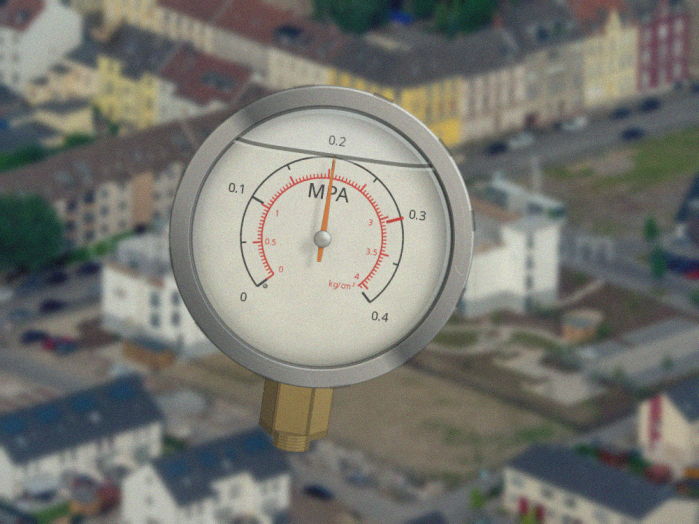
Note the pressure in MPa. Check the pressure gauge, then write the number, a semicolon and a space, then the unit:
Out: 0.2; MPa
